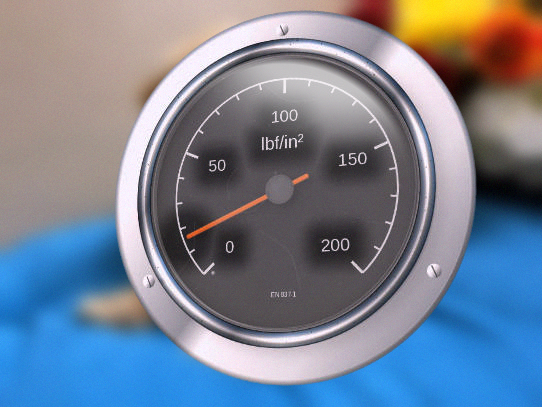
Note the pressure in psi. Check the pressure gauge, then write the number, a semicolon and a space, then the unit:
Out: 15; psi
